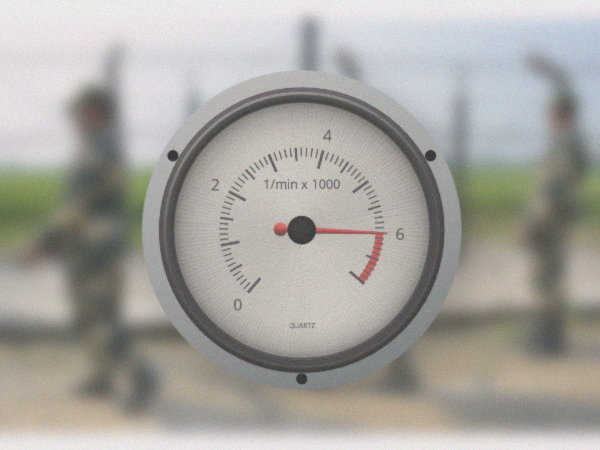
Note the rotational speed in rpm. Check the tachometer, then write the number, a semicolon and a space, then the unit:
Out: 6000; rpm
